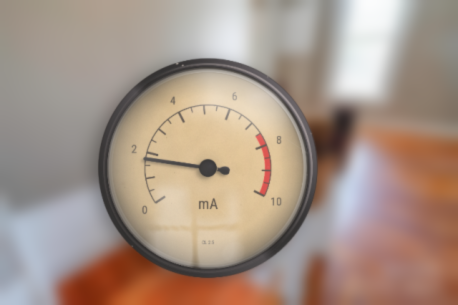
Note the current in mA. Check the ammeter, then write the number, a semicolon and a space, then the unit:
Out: 1.75; mA
